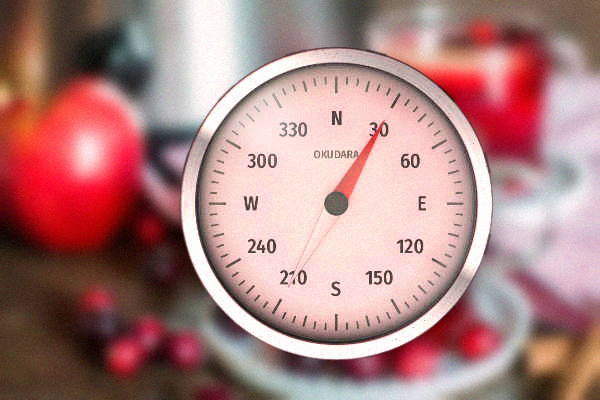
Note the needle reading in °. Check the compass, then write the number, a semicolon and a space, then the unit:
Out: 30; °
